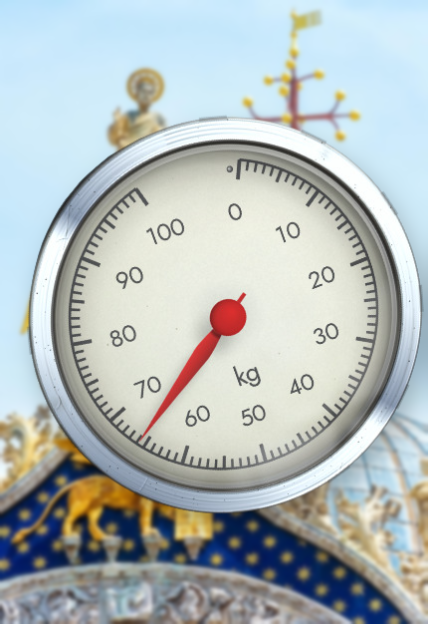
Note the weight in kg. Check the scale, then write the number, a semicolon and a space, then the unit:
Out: 66; kg
